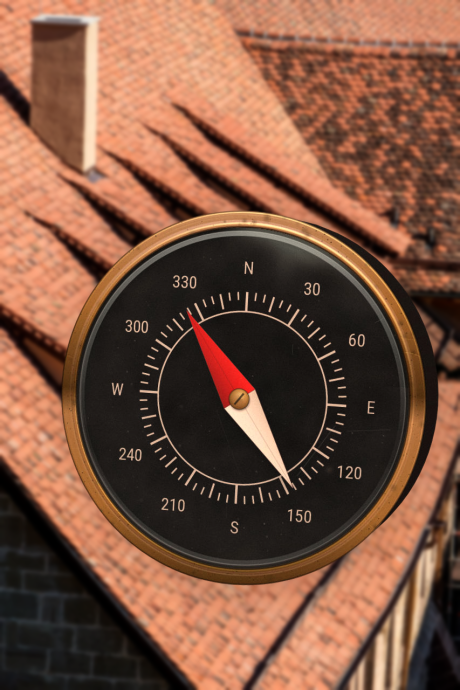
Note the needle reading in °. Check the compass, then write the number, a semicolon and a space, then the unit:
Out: 325; °
